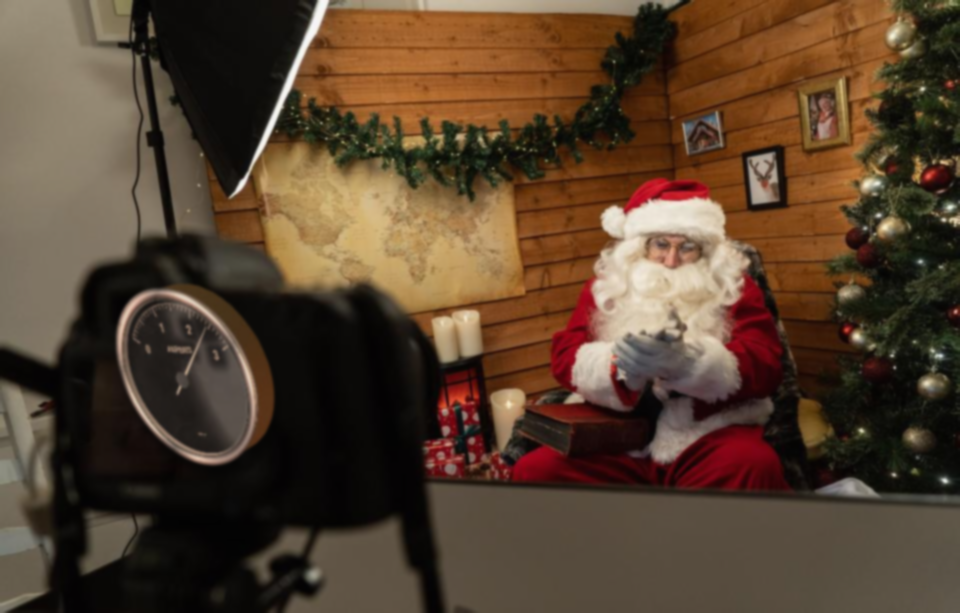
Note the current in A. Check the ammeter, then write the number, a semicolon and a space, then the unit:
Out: 2.5; A
